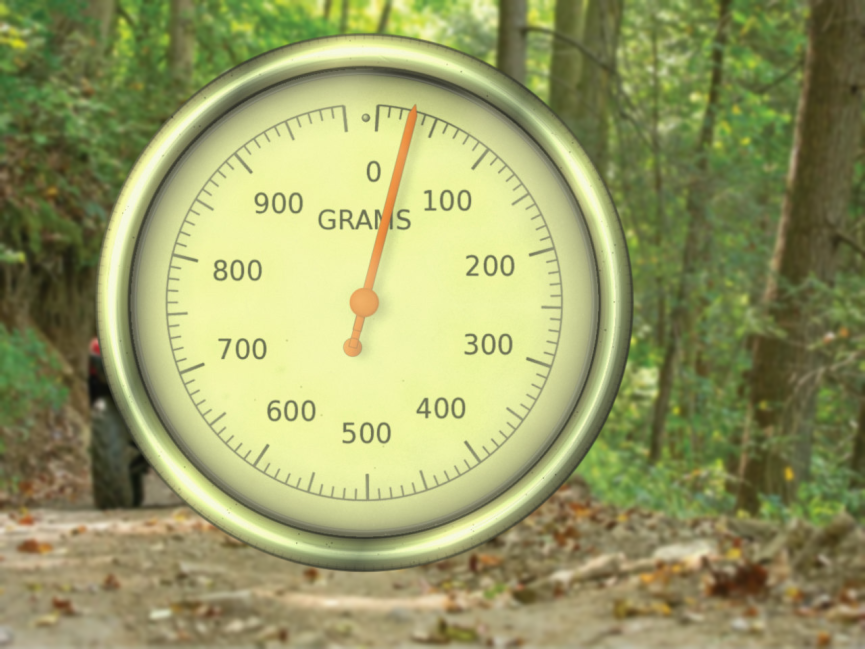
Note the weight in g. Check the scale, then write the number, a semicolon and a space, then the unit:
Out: 30; g
